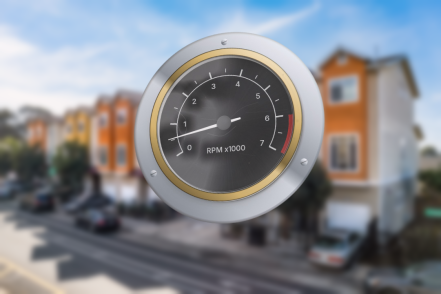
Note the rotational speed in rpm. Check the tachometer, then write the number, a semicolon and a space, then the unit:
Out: 500; rpm
